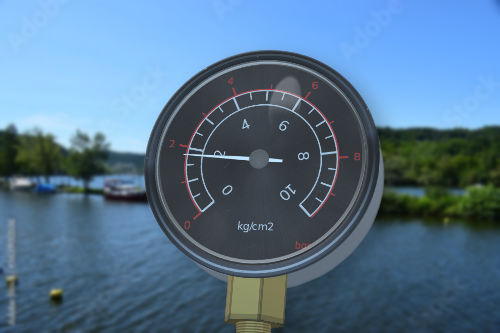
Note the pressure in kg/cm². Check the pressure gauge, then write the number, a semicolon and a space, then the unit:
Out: 1.75; kg/cm²
